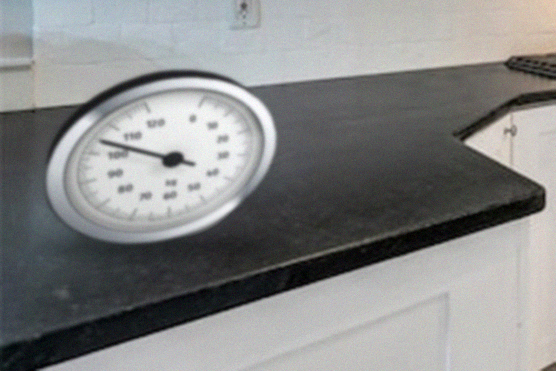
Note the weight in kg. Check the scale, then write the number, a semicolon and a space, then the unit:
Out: 105; kg
